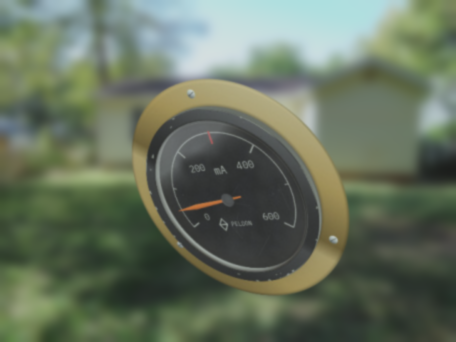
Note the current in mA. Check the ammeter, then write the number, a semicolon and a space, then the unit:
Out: 50; mA
